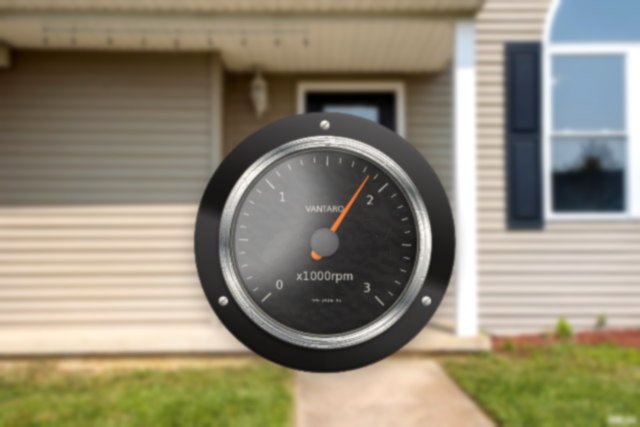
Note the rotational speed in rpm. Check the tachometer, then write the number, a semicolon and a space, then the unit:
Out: 1850; rpm
